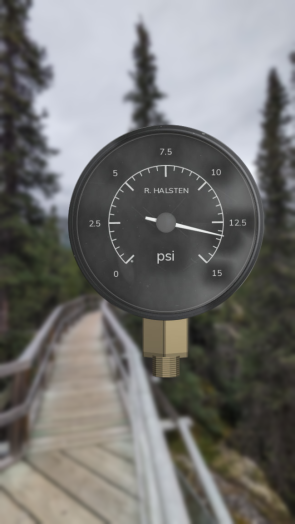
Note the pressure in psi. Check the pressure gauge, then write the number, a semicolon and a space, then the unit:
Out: 13.25; psi
